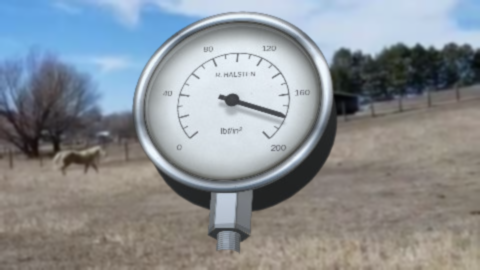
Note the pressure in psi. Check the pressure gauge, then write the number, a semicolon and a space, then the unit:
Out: 180; psi
